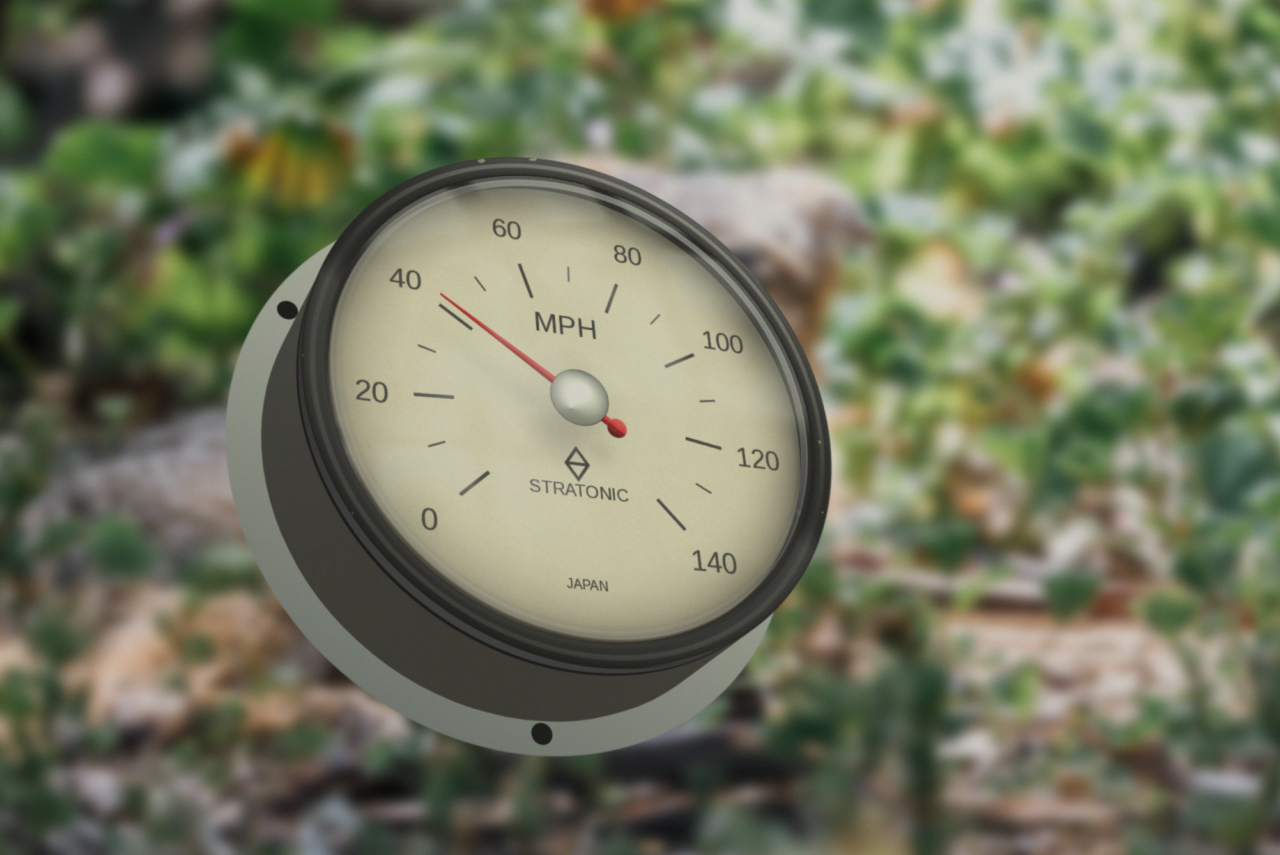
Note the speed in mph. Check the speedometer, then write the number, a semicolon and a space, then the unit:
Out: 40; mph
